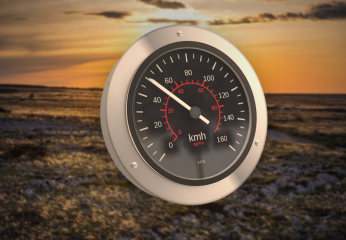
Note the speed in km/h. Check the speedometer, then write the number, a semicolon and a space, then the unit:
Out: 50; km/h
